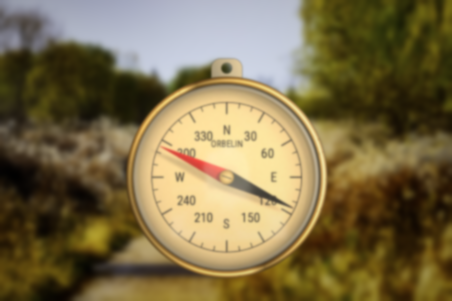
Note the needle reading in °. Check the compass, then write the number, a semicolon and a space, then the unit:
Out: 295; °
